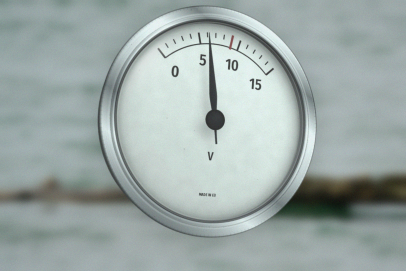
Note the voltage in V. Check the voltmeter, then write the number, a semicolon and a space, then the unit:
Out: 6; V
